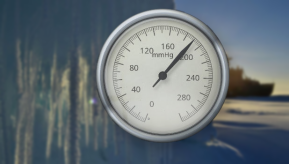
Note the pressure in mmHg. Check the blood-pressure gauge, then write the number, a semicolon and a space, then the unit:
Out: 190; mmHg
